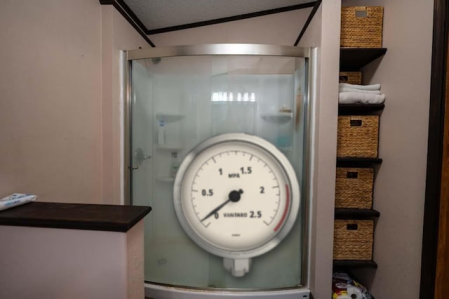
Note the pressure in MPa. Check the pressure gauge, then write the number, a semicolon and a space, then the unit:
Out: 0.1; MPa
